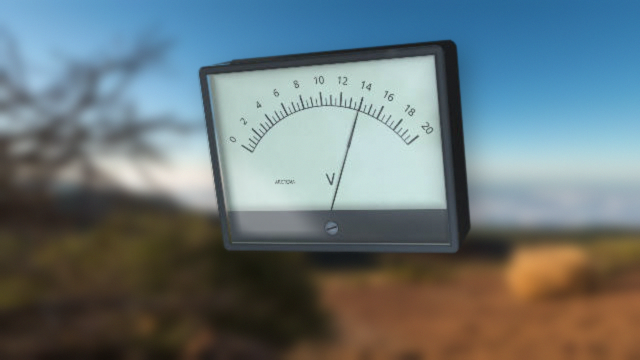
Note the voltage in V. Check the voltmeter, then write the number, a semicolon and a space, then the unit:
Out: 14; V
